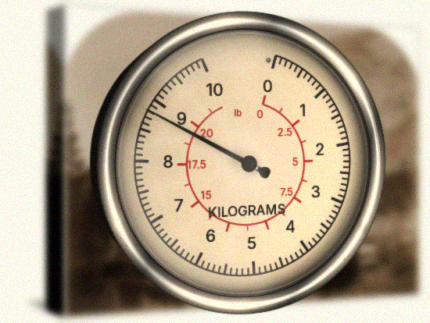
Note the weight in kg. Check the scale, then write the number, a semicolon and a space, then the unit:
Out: 8.8; kg
